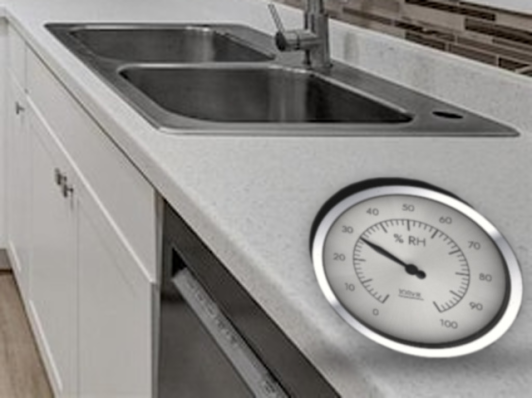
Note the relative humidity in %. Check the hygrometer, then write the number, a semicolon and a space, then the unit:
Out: 30; %
